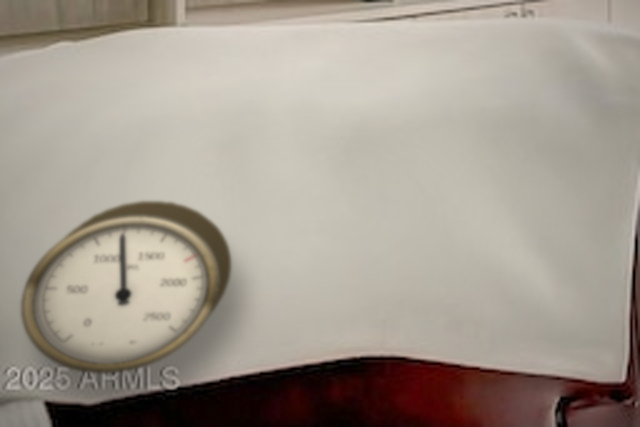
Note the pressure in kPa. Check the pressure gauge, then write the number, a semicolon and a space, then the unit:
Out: 1200; kPa
